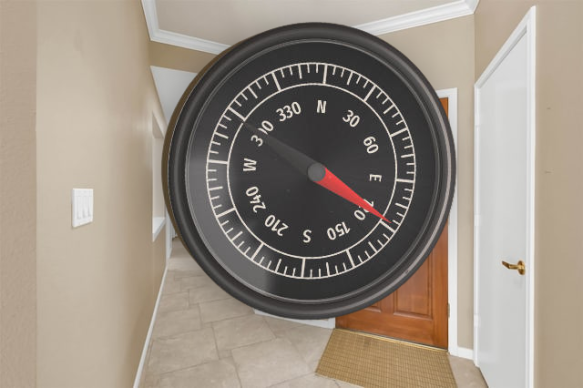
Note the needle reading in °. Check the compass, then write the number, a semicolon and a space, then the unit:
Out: 117.5; °
